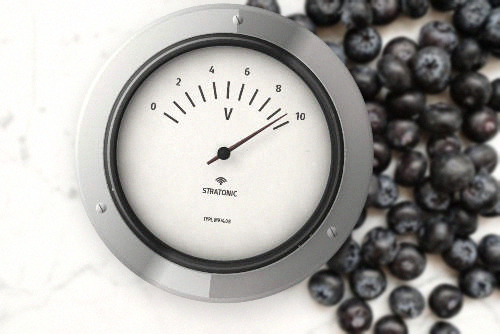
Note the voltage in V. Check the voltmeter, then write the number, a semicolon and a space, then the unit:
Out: 9.5; V
